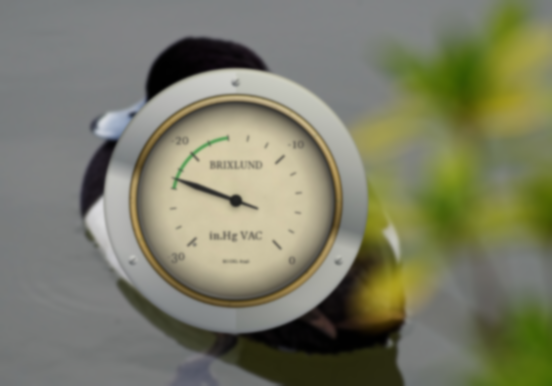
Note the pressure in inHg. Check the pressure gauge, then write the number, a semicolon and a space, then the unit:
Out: -23; inHg
